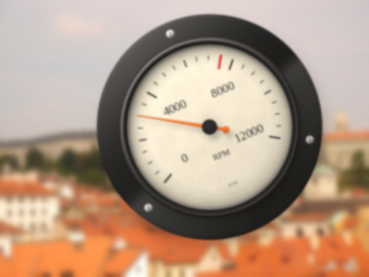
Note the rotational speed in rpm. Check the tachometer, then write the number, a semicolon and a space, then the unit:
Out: 3000; rpm
